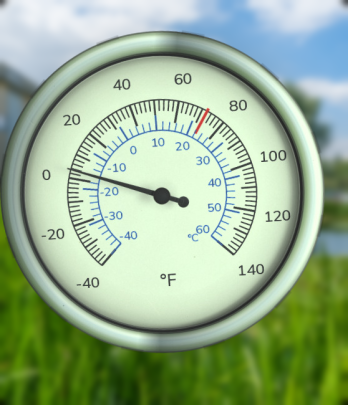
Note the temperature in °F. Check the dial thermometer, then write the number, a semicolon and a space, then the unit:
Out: 4; °F
